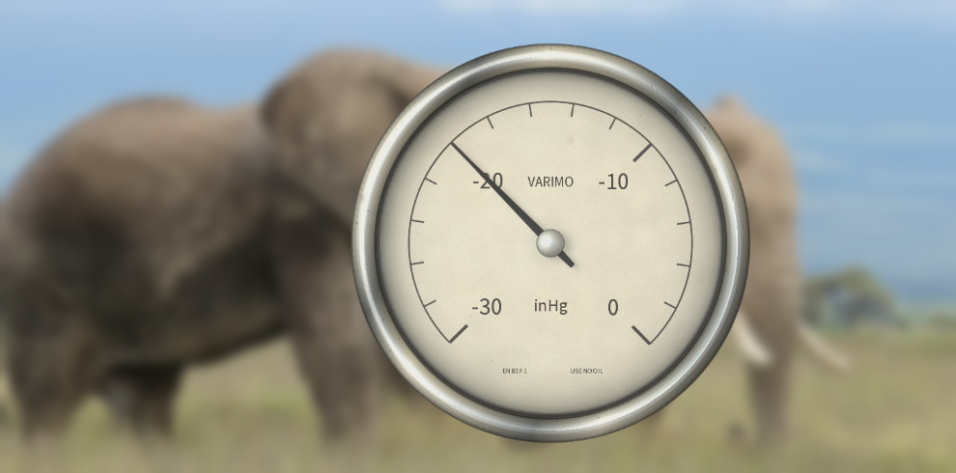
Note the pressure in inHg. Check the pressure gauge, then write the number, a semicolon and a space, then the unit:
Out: -20; inHg
